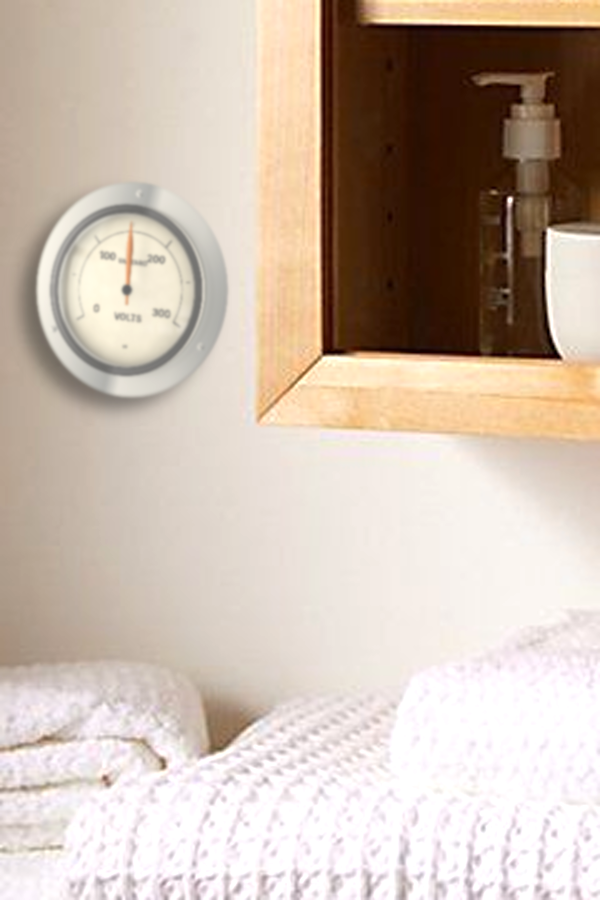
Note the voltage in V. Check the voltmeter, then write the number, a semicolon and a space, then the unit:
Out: 150; V
